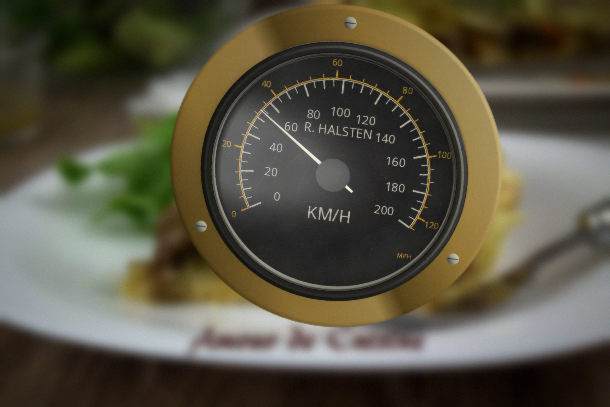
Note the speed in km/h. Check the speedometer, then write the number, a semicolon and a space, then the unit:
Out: 55; km/h
